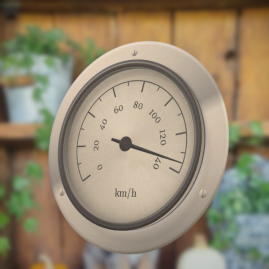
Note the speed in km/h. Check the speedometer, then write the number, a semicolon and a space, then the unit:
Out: 135; km/h
